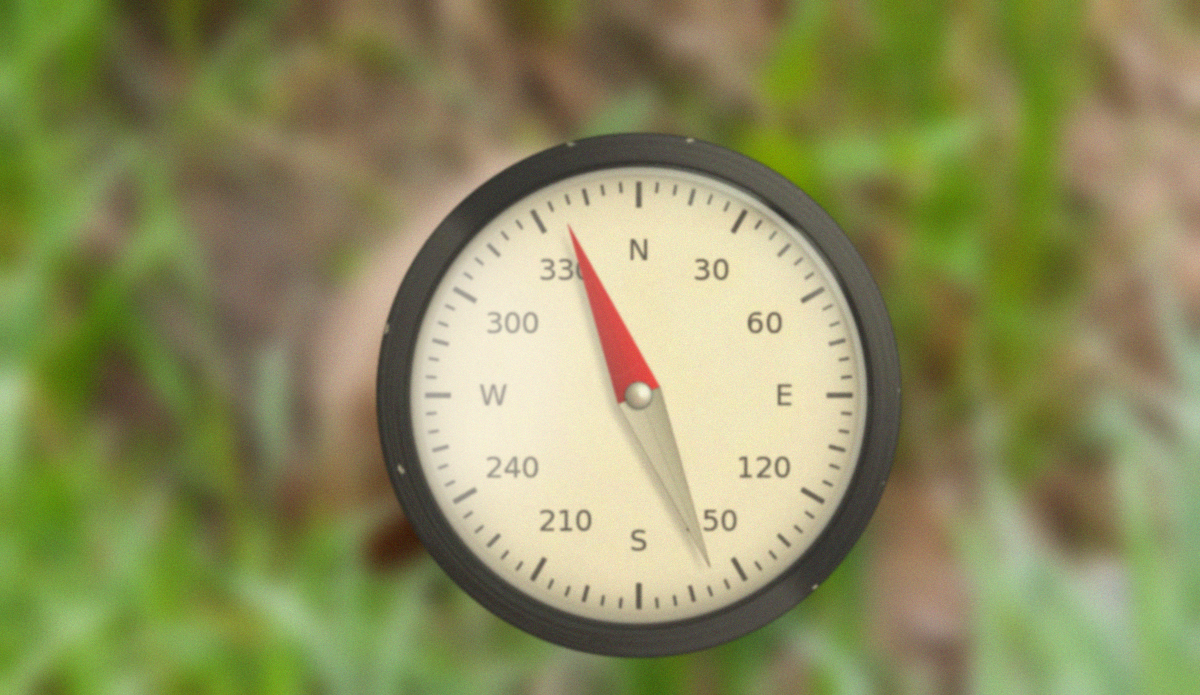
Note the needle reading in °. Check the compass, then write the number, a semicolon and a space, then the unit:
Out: 337.5; °
